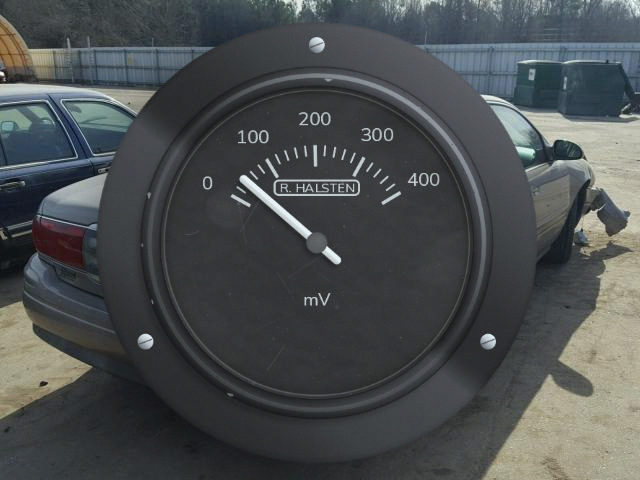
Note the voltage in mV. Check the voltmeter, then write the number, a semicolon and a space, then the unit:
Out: 40; mV
